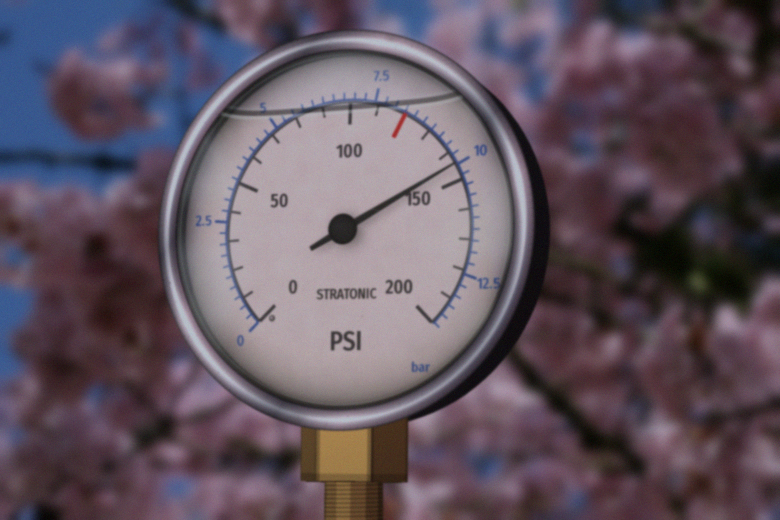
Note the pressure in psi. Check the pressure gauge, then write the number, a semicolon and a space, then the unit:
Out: 145; psi
